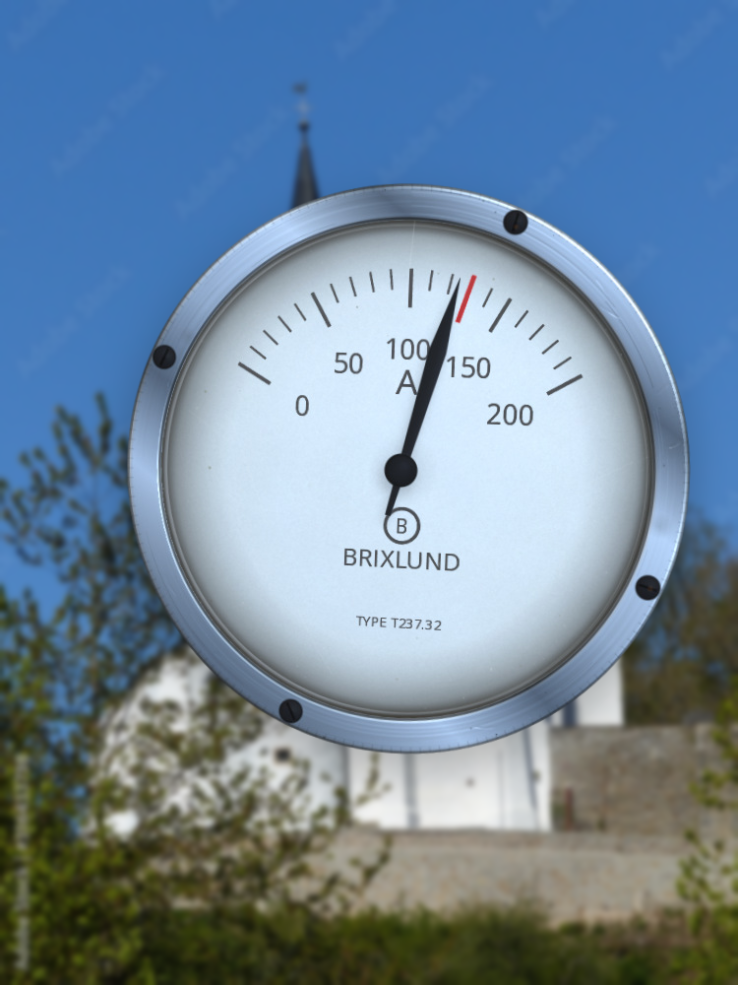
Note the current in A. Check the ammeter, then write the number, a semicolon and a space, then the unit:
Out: 125; A
